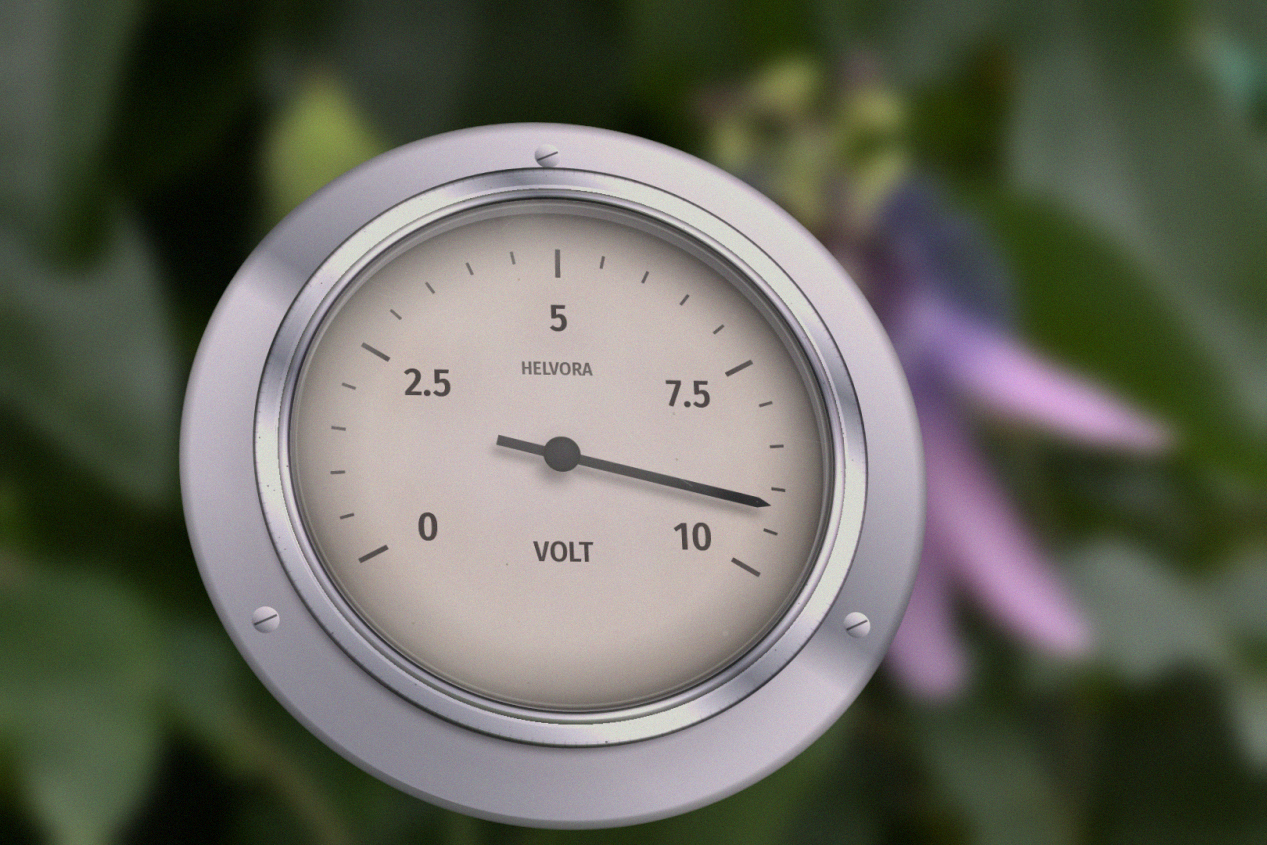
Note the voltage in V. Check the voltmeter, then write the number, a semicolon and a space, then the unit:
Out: 9.25; V
